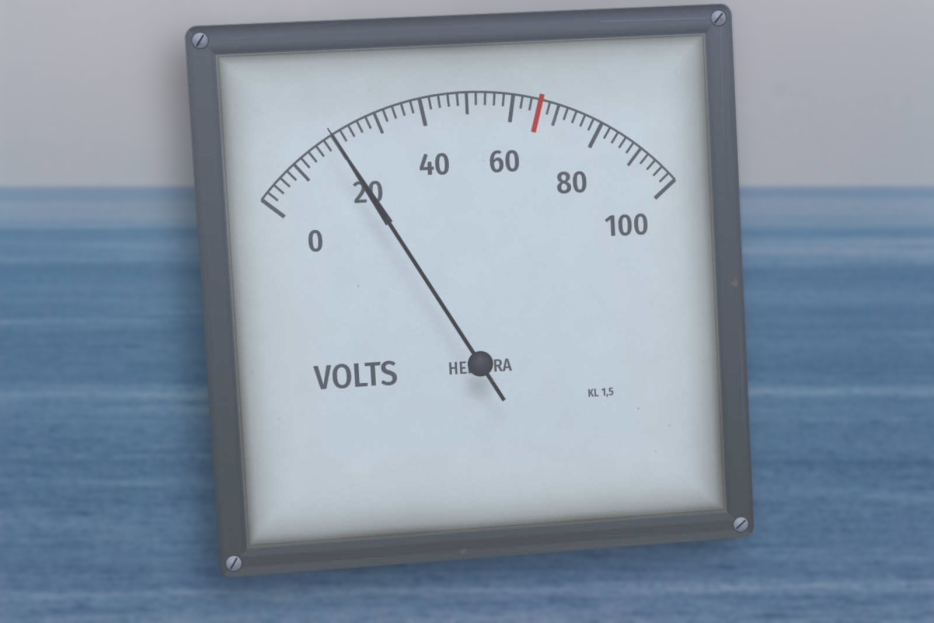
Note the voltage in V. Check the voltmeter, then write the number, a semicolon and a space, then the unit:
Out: 20; V
